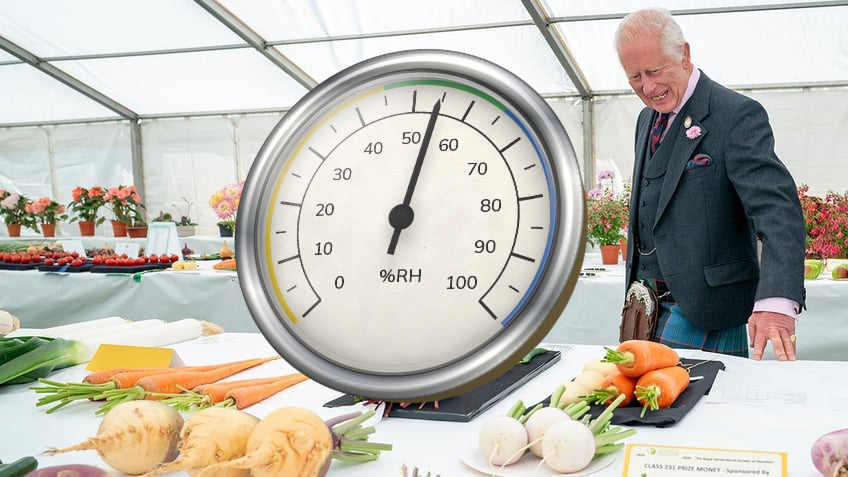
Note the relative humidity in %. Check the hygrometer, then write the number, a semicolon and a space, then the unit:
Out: 55; %
